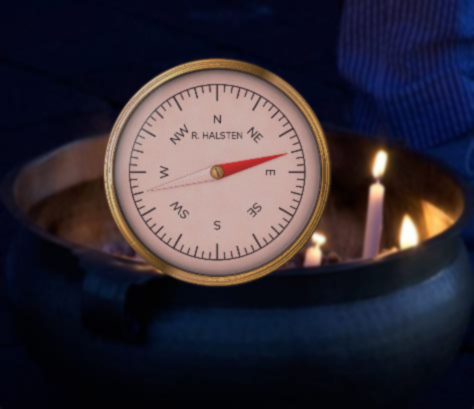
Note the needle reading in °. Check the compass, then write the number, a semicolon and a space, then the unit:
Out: 75; °
